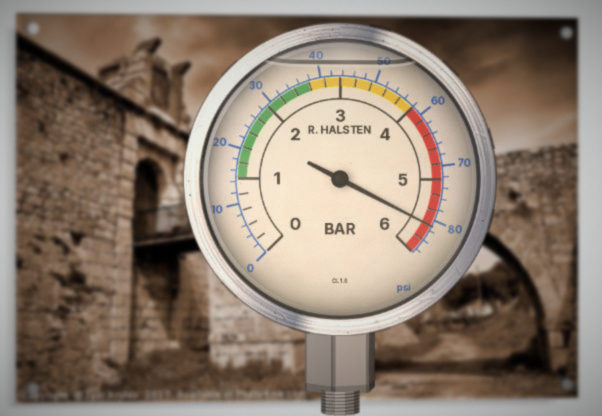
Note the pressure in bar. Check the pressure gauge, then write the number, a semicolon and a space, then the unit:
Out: 5.6; bar
